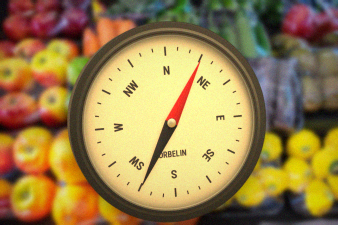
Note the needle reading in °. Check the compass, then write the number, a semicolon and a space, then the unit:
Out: 30; °
